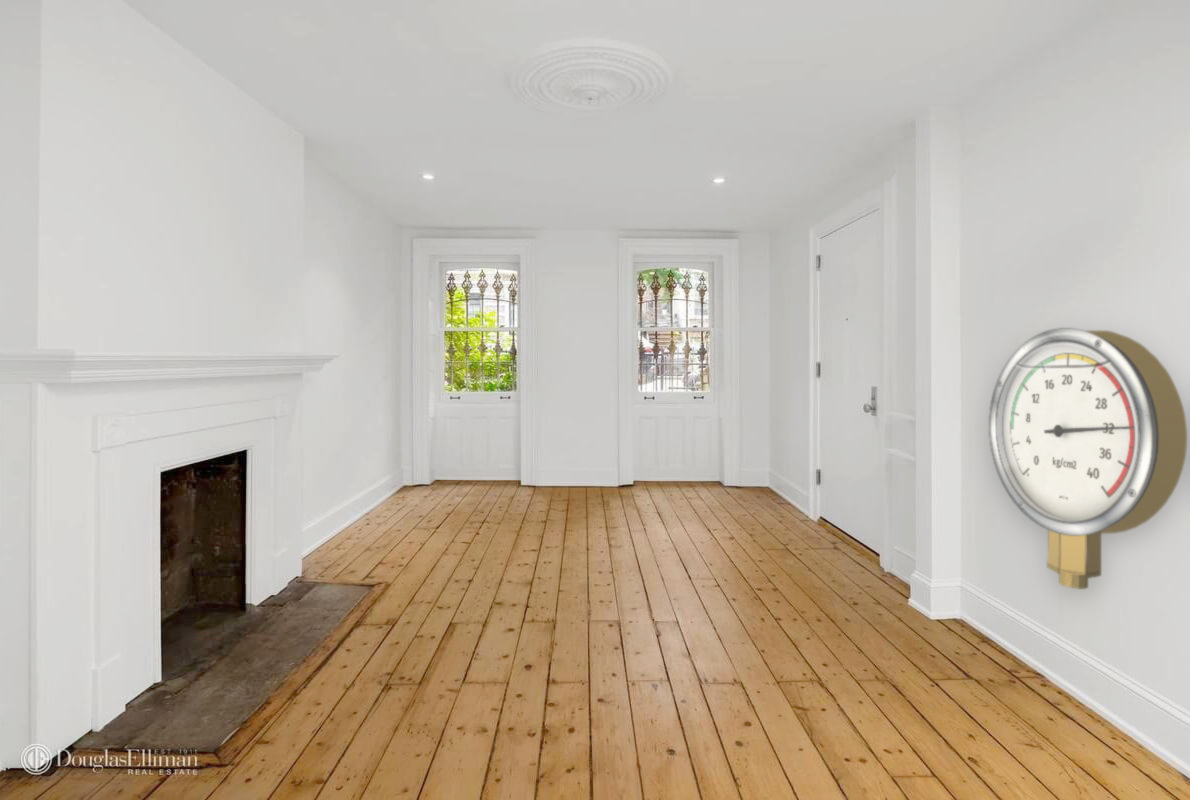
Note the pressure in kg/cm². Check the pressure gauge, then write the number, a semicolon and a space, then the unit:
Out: 32; kg/cm²
